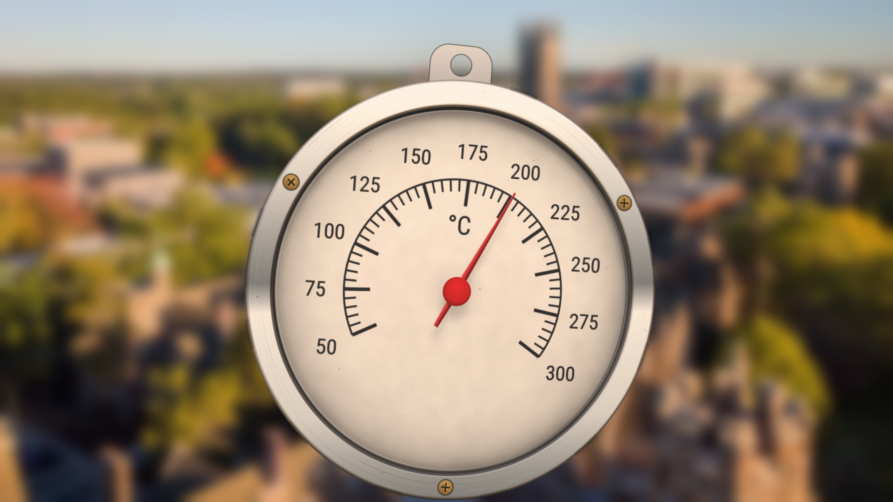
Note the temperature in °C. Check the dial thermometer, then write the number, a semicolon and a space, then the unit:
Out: 200; °C
